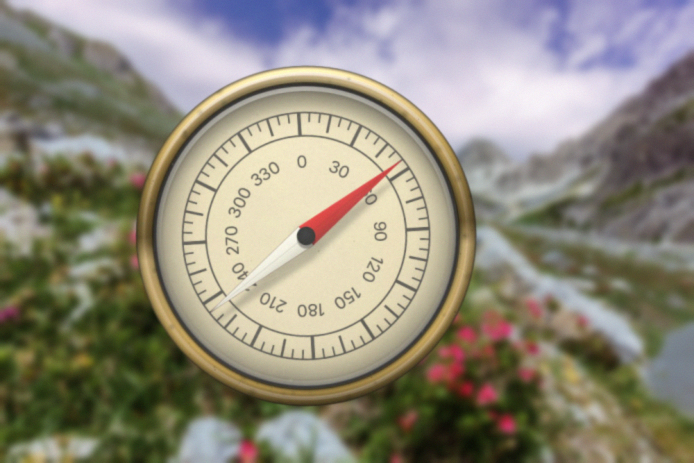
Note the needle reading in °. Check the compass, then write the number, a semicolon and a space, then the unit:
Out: 55; °
